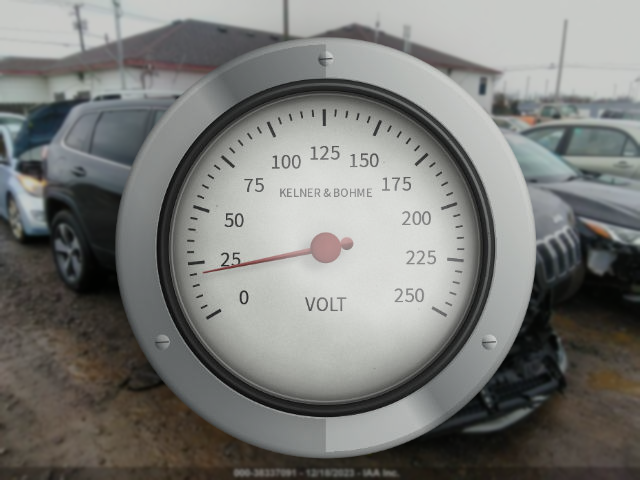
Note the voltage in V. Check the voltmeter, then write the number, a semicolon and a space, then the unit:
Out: 20; V
